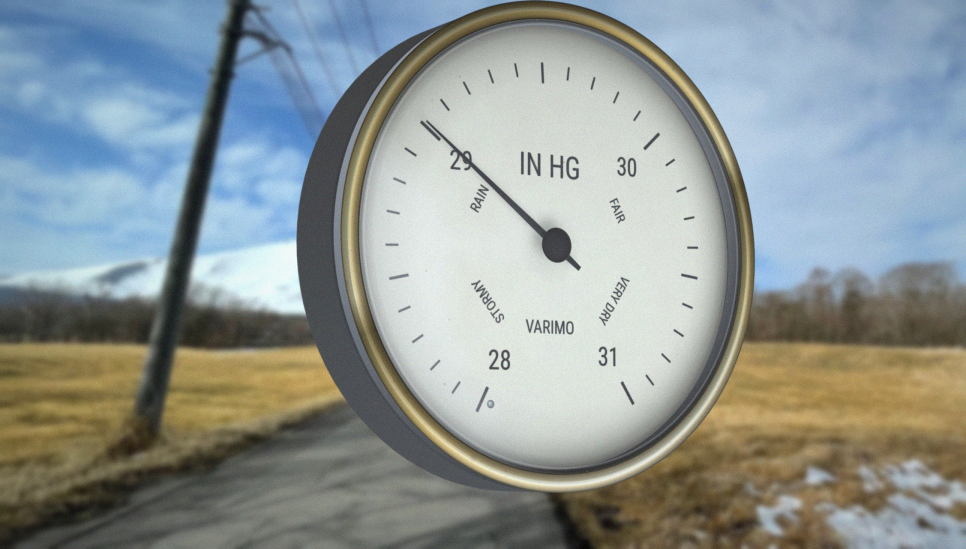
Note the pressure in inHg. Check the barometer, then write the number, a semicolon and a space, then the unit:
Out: 29; inHg
